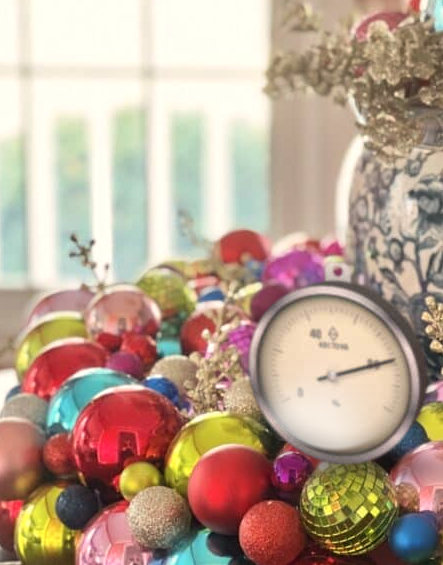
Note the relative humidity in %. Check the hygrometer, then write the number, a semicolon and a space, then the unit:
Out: 80; %
